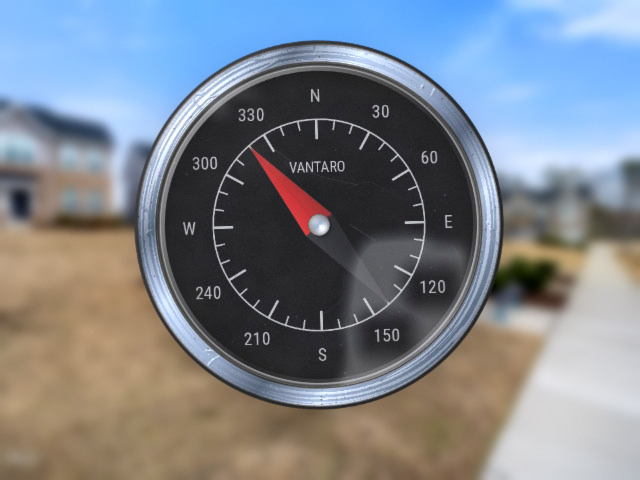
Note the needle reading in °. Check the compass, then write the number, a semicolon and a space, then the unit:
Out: 320; °
